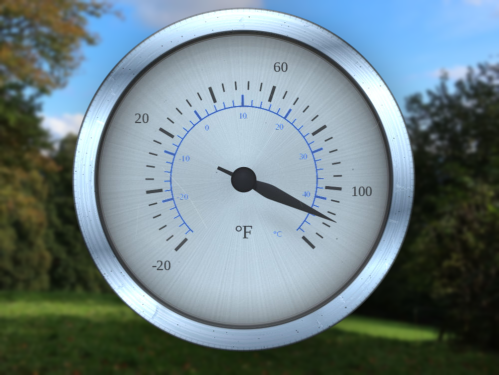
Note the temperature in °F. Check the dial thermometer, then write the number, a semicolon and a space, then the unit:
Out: 110; °F
